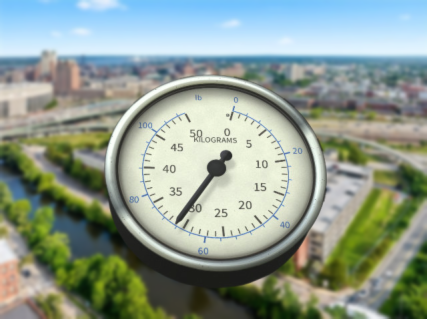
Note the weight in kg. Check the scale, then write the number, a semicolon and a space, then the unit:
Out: 31; kg
